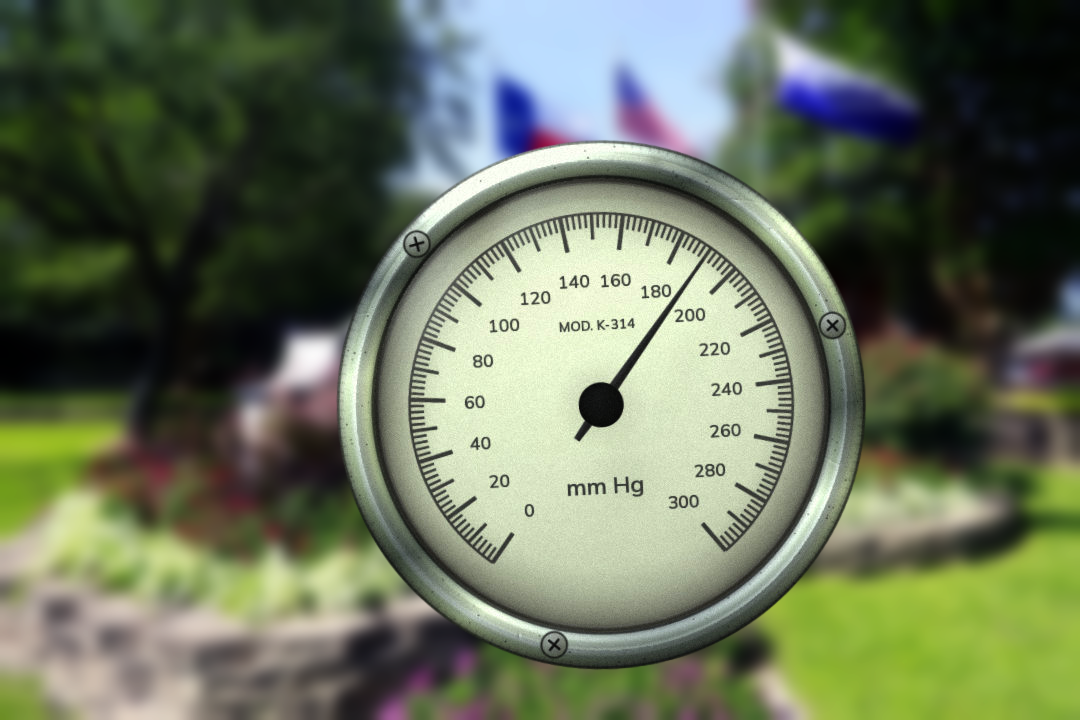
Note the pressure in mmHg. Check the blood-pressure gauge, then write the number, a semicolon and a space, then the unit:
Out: 190; mmHg
